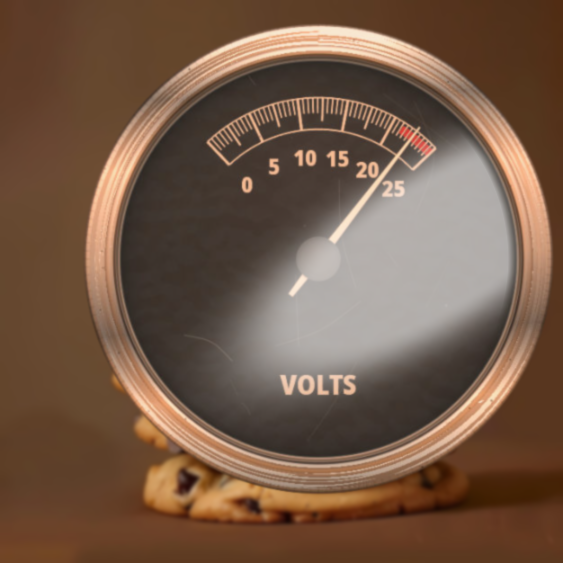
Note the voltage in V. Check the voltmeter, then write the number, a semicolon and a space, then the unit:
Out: 22.5; V
